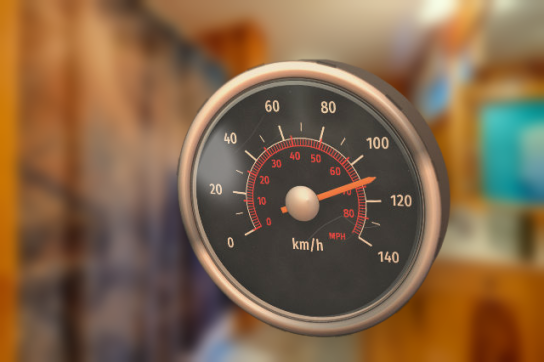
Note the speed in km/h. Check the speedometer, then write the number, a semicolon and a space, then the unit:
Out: 110; km/h
